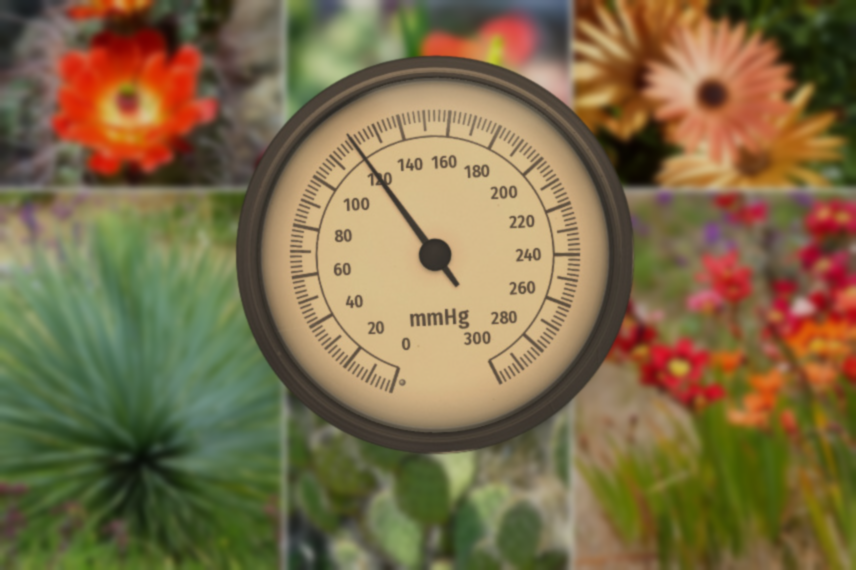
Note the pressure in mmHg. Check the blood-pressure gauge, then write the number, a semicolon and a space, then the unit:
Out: 120; mmHg
